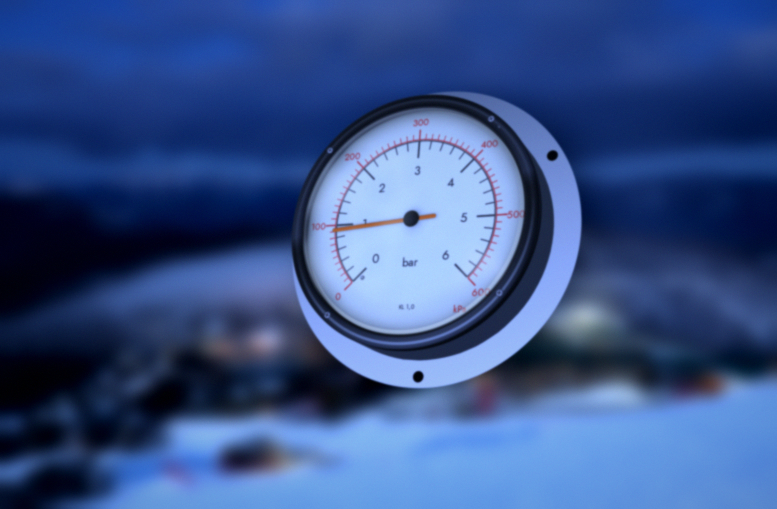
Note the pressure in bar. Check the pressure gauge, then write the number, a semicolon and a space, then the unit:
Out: 0.9; bar
